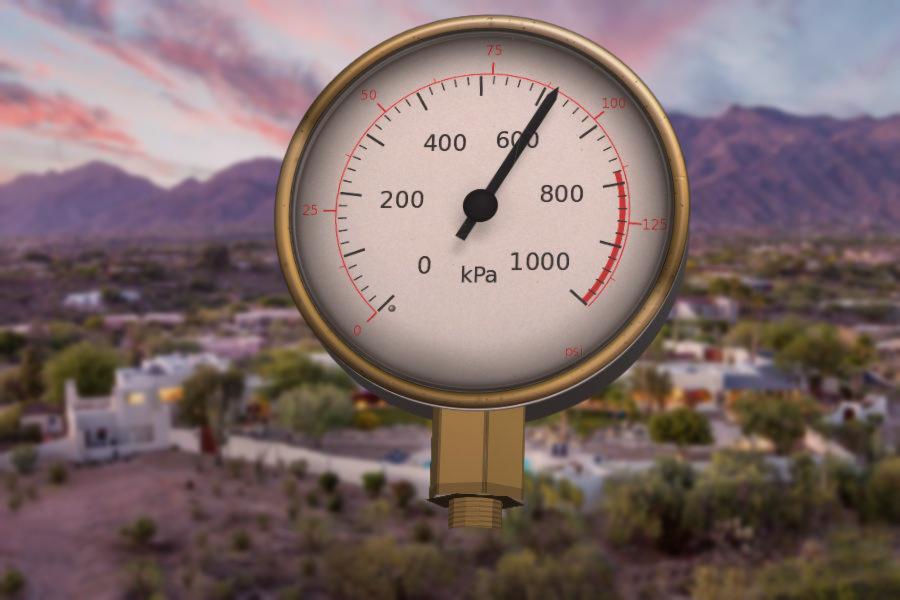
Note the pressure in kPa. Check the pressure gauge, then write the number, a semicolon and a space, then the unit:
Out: 620; kPa
